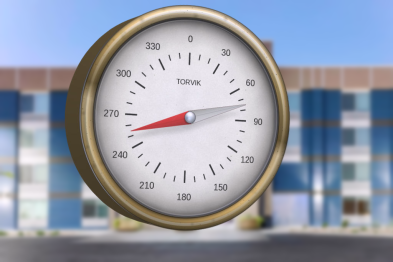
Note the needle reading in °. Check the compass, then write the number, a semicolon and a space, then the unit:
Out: 255; °
